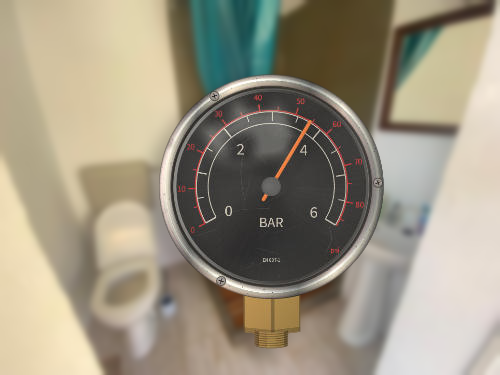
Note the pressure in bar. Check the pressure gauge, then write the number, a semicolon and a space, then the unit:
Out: 3.75; bar
